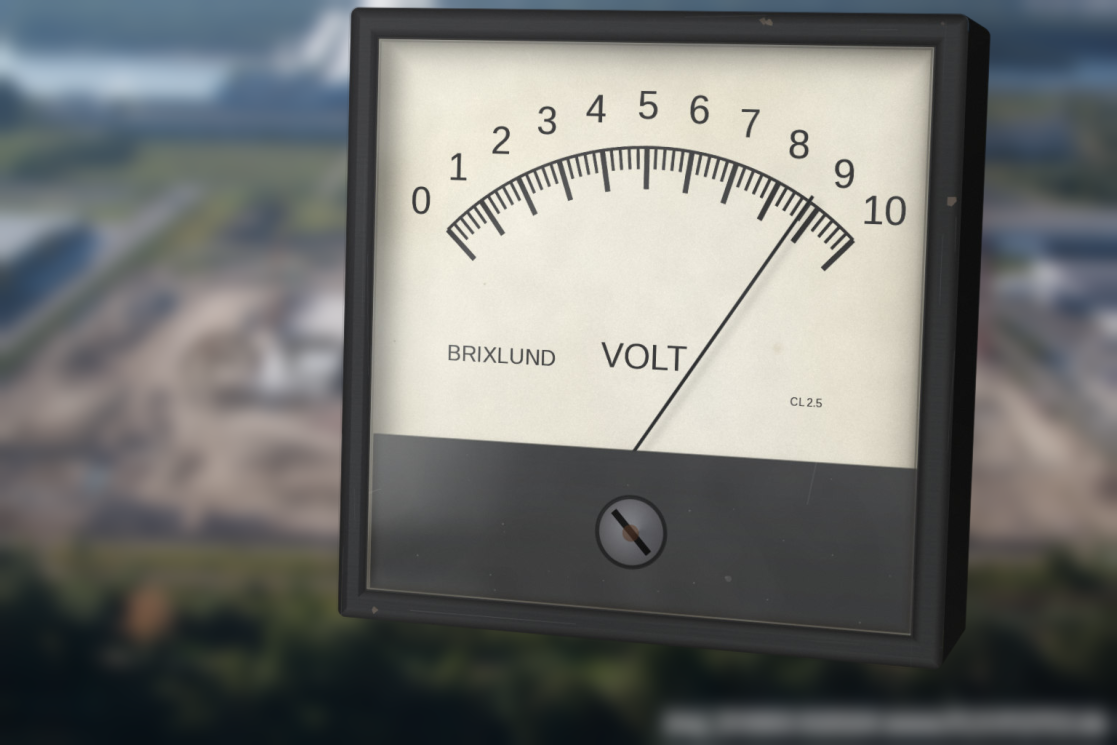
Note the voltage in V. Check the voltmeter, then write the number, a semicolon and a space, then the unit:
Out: 8.8; V
